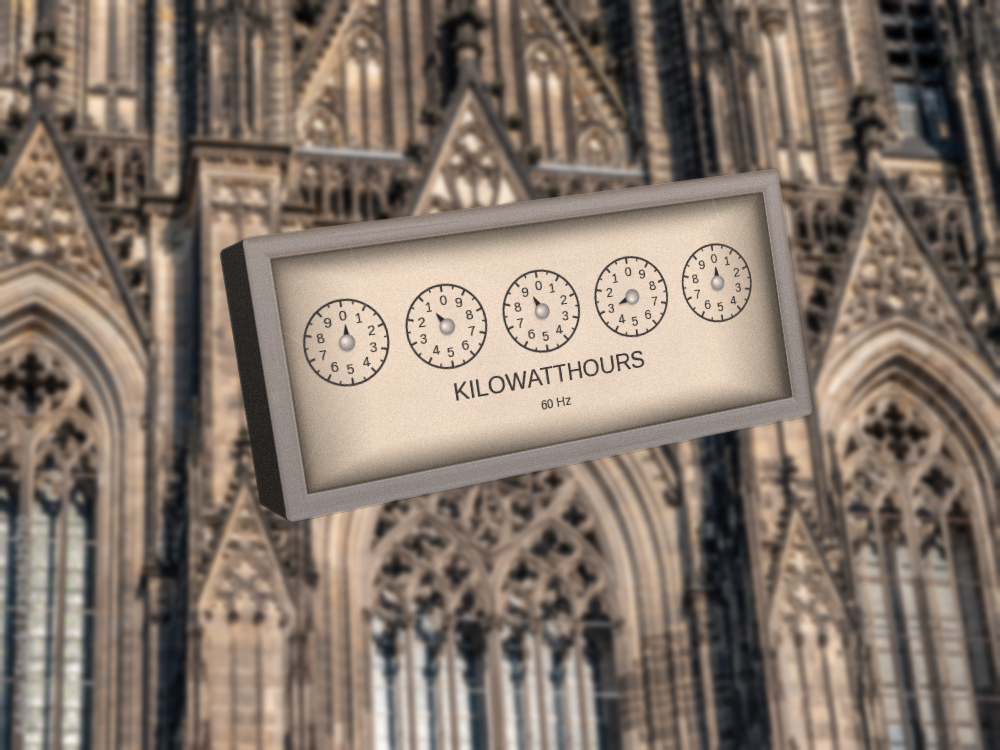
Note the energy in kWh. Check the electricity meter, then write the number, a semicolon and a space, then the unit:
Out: 930; kWh
